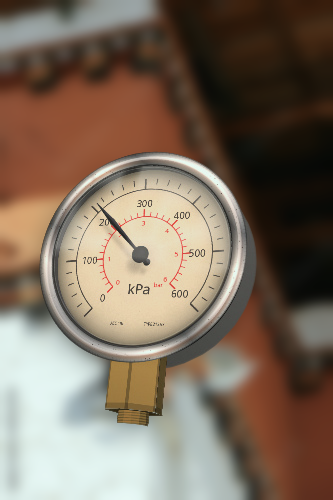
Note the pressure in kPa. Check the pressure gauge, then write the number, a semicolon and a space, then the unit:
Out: 210; kPa
